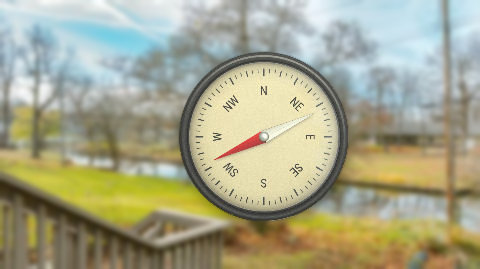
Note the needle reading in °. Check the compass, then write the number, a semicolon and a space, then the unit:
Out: 245; °
